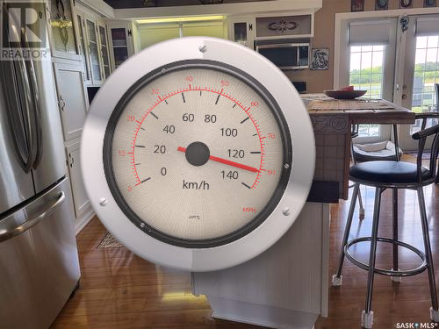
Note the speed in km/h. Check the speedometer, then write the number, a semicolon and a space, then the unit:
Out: 130; km/h
